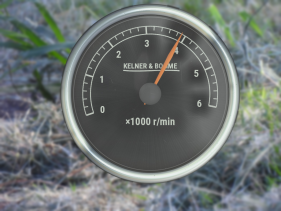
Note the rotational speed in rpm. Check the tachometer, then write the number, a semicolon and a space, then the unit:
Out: 3900; rpm
